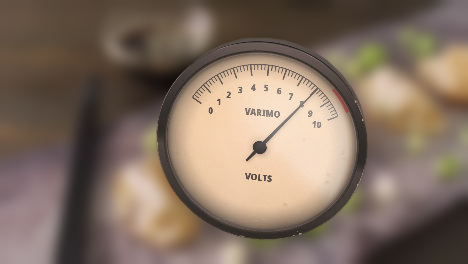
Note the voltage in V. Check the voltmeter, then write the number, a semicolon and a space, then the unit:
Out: 8; V
